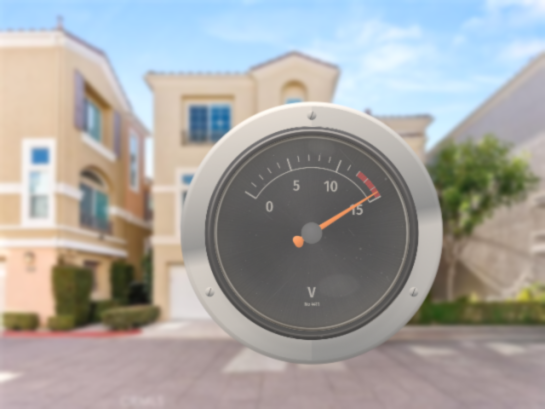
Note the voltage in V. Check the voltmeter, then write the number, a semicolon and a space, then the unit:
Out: 14.5; V
